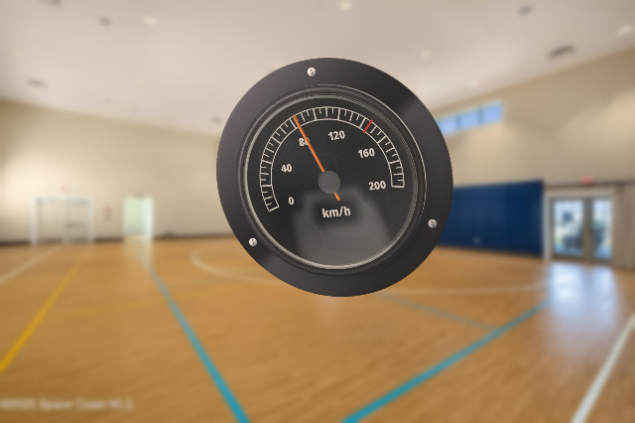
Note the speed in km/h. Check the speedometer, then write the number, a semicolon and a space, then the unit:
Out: 85; km/h
